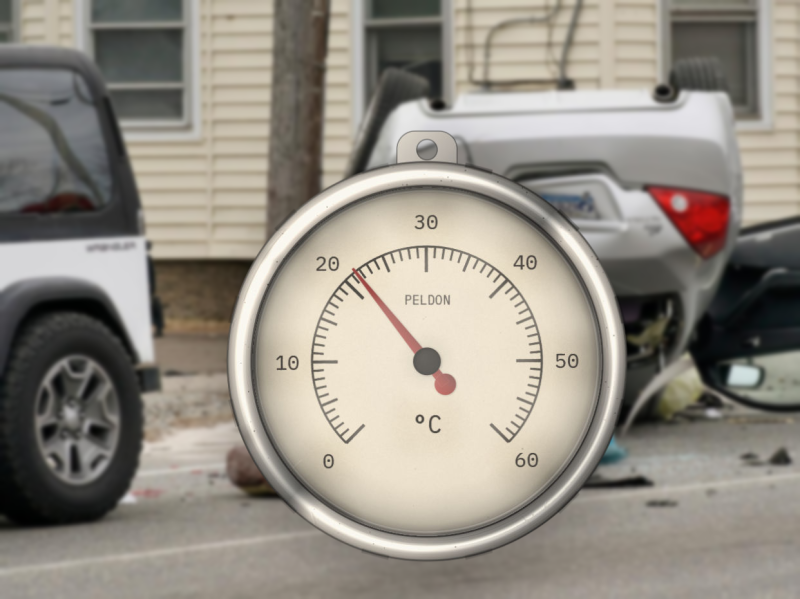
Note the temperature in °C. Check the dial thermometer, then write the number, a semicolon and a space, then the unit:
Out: 21.5; °C
